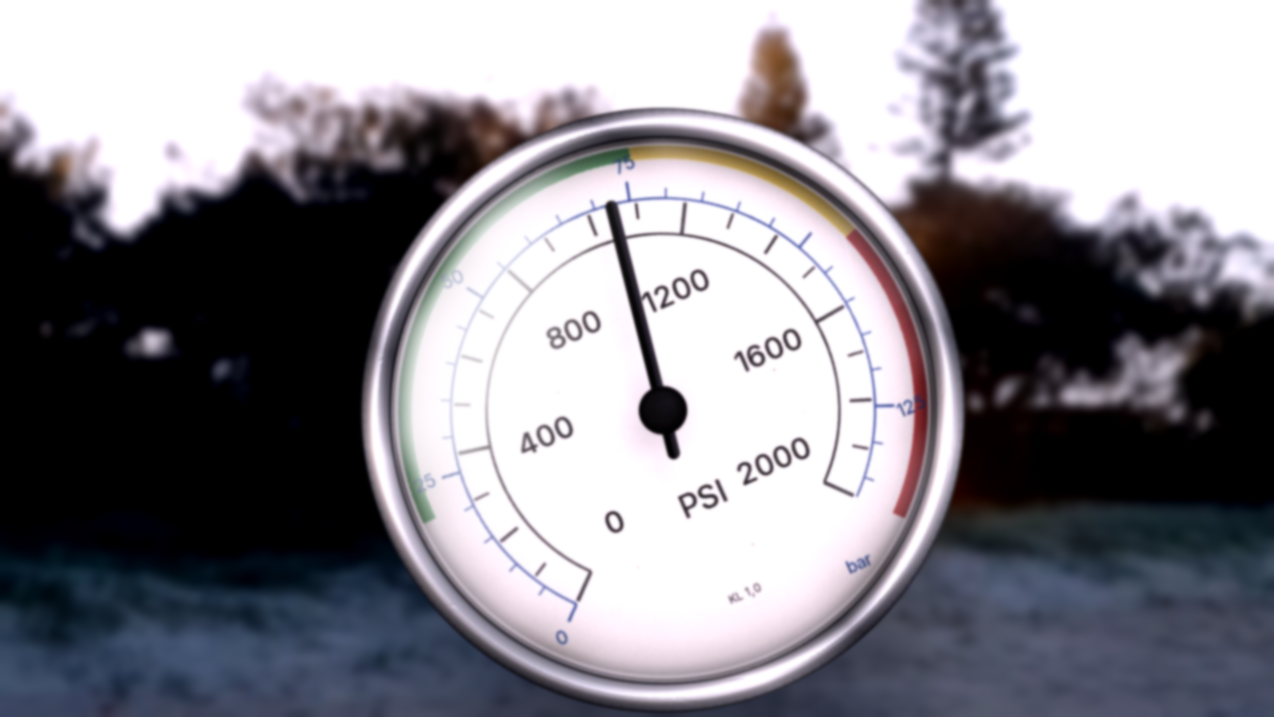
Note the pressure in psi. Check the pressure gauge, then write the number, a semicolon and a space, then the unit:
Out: 1050; psi
